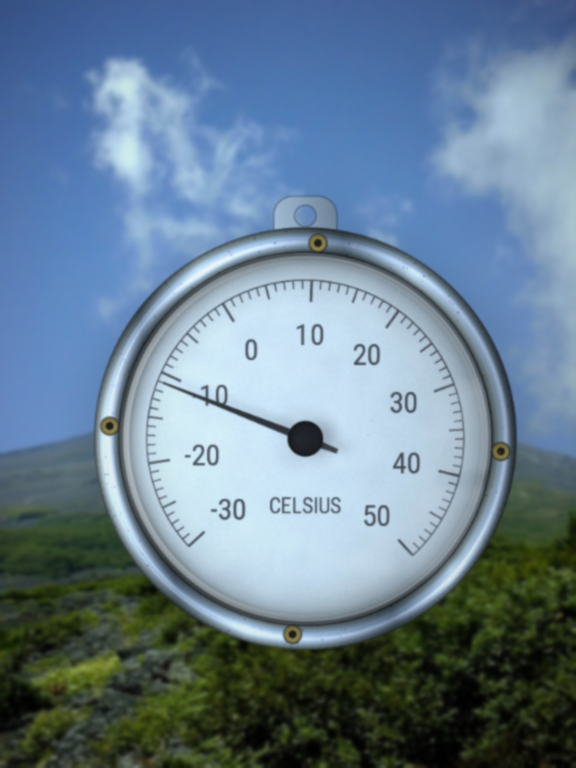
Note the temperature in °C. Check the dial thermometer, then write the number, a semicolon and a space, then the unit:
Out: -11; °C
